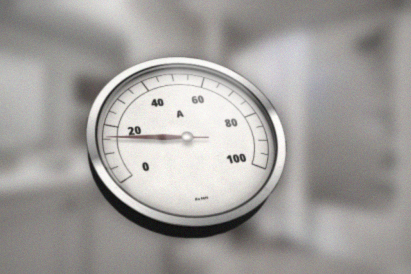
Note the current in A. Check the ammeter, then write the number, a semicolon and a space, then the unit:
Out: 15; A
